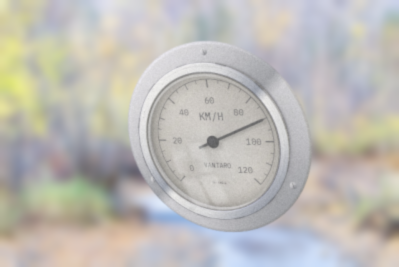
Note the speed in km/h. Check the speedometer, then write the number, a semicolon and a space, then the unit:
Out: 90; km/h
